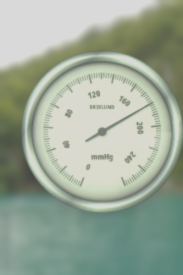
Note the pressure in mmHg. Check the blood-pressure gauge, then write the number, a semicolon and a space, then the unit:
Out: 180; mmHg
